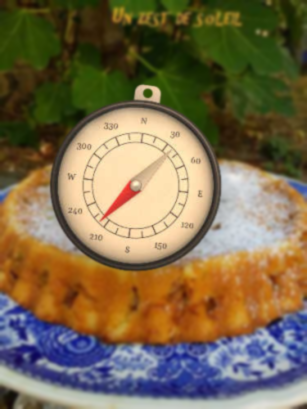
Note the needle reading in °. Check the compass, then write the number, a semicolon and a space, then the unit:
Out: 217.5; °
